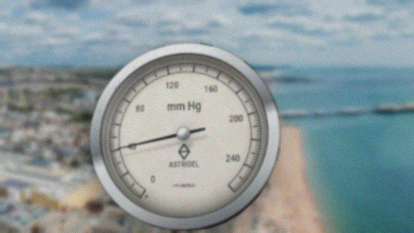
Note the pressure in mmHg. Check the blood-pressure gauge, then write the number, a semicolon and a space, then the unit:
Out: 40; mmHg
